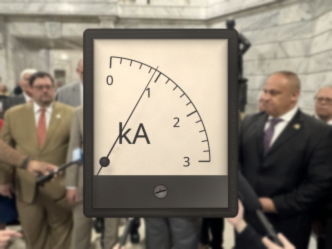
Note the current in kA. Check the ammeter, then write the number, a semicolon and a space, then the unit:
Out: 0.9; kA
